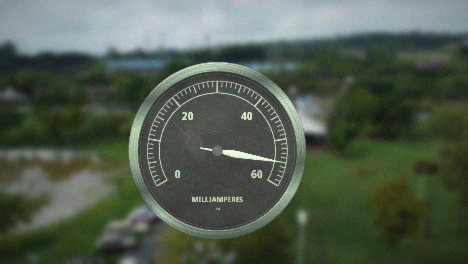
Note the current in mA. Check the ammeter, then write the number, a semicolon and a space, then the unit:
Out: 55; mA
